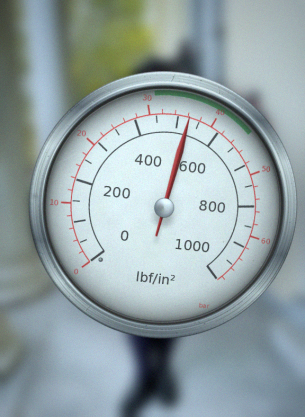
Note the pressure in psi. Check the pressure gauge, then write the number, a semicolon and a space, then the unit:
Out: 525; psi
